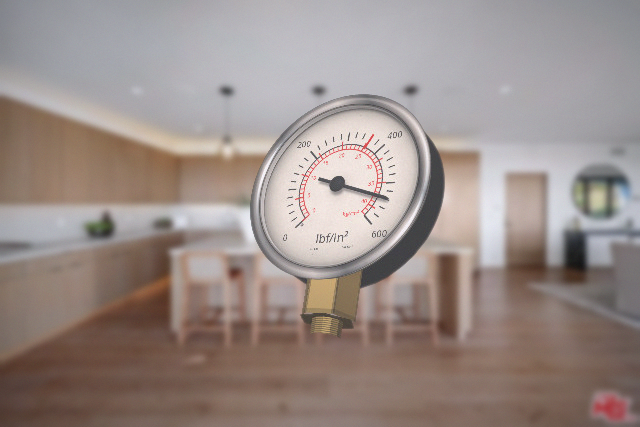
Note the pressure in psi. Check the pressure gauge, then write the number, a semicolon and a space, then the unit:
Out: 540; psi
